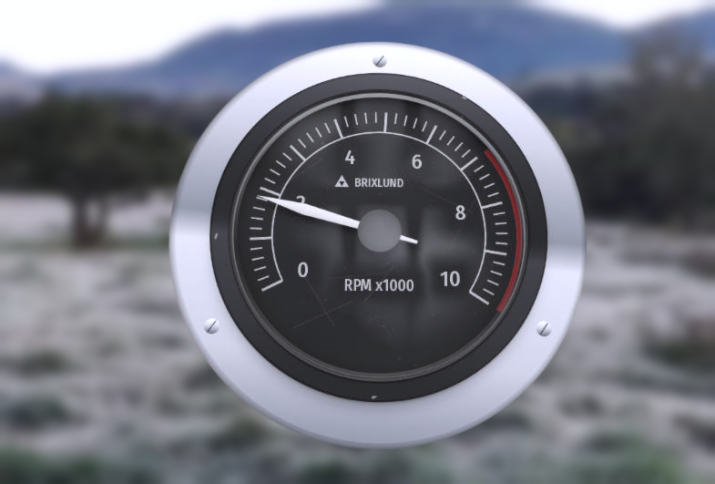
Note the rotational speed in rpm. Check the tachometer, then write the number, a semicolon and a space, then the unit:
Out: 1800; rpm
